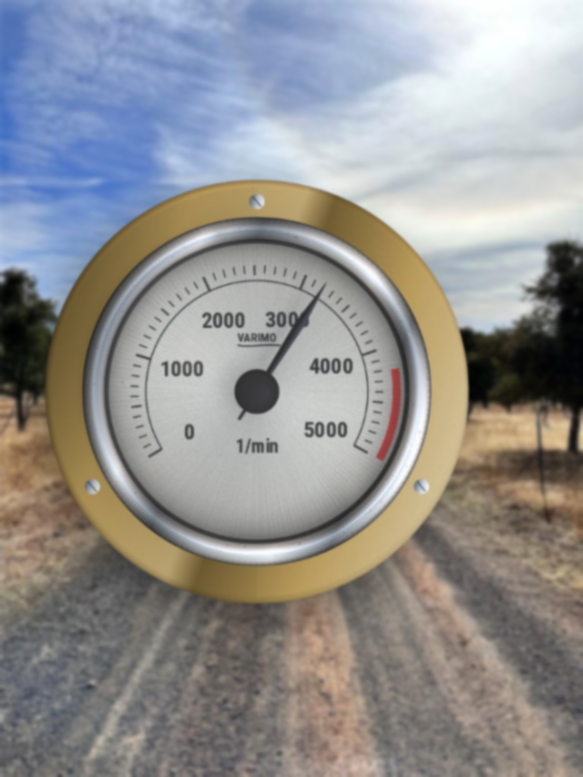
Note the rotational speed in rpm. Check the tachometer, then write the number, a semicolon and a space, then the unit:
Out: 3200; rpm
